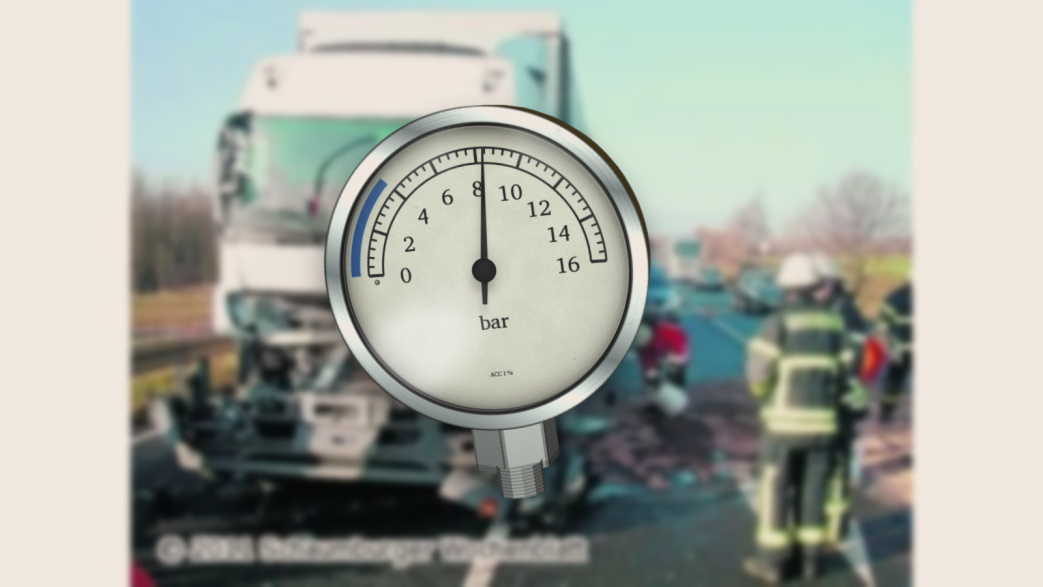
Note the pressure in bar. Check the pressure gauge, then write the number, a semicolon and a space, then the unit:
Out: 8.4; bar
